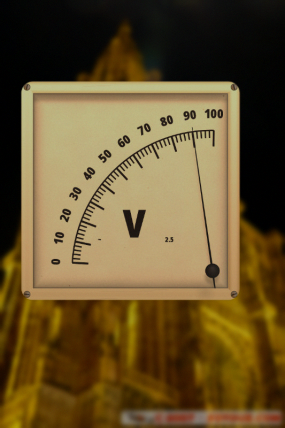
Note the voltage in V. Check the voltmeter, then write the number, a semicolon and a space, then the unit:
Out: 90; V
